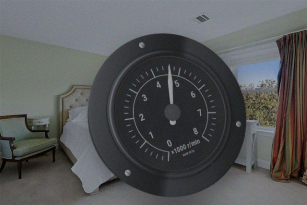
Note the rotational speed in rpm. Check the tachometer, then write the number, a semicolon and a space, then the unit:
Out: 4600; rpm
